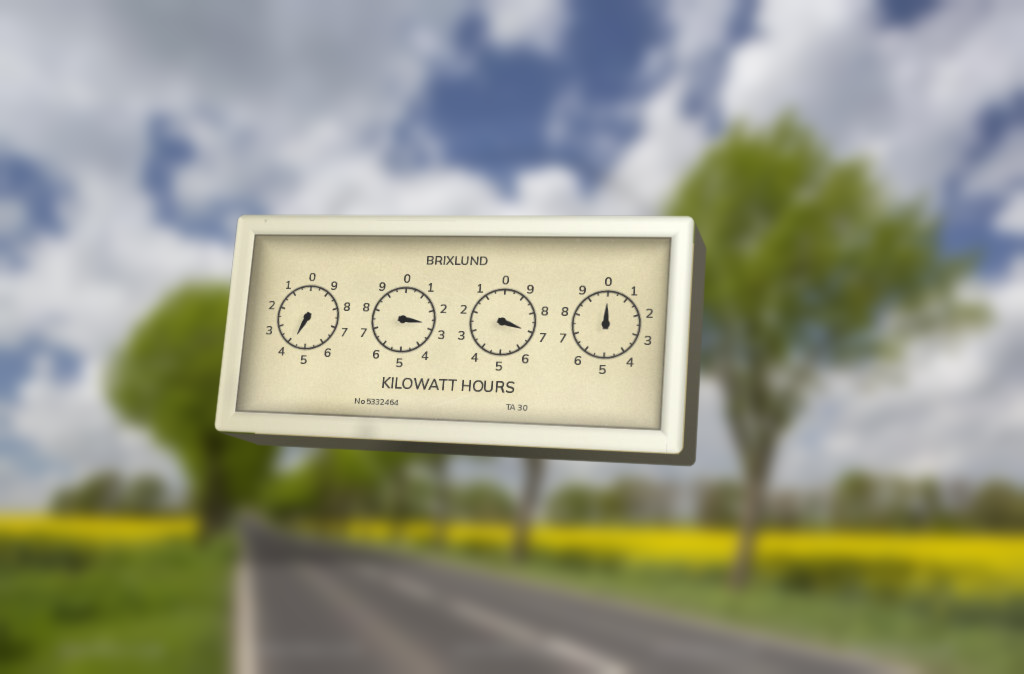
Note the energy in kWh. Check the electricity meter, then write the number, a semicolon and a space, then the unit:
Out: 4270; kWh
